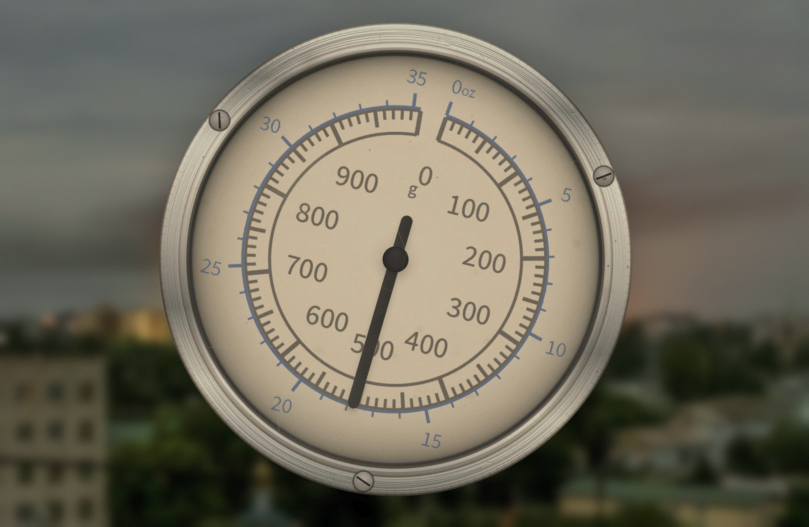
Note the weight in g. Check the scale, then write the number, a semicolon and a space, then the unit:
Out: 505; g
